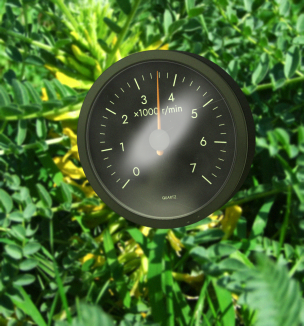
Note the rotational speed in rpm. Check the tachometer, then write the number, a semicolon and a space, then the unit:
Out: 3600; rpm
